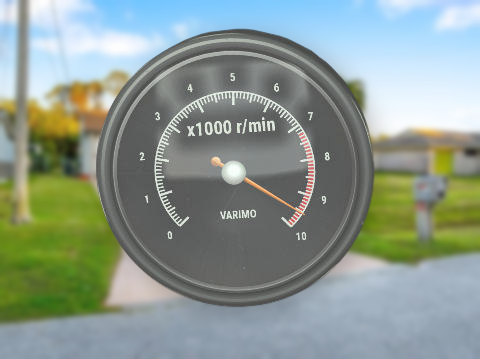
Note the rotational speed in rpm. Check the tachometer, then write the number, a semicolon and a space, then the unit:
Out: 9500; rpm
